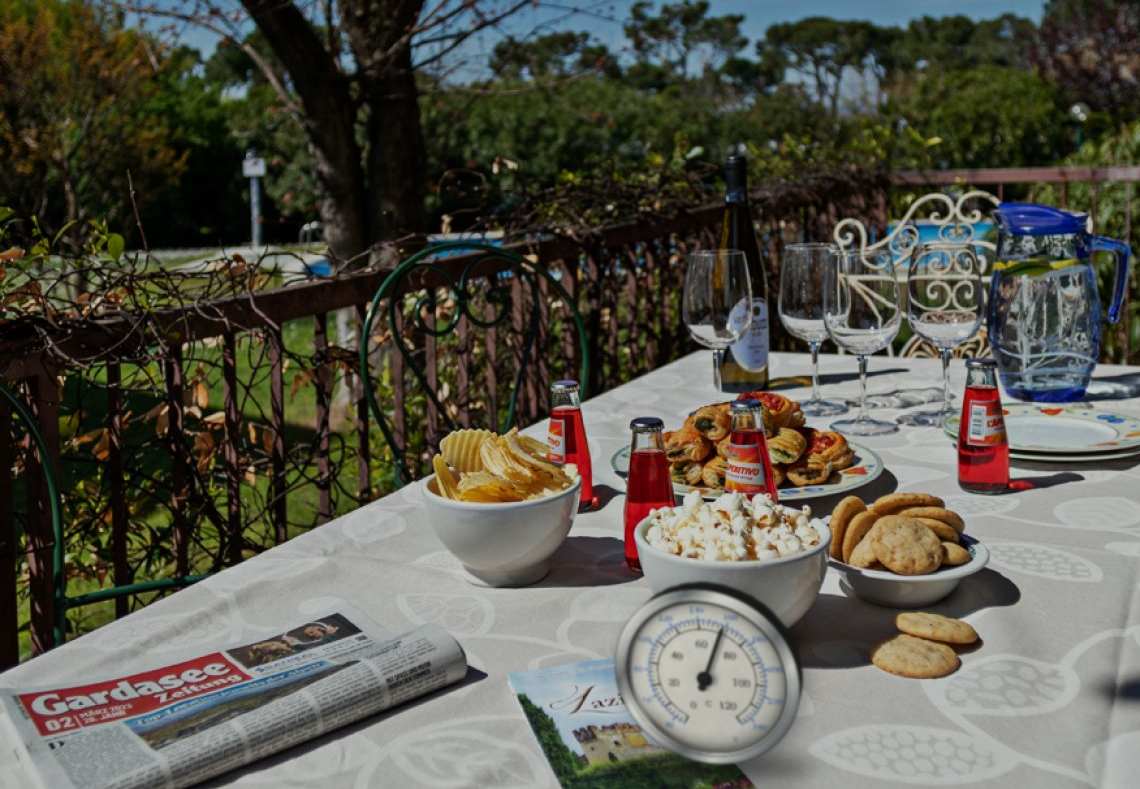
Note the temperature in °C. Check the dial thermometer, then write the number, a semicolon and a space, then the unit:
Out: 70; °C
